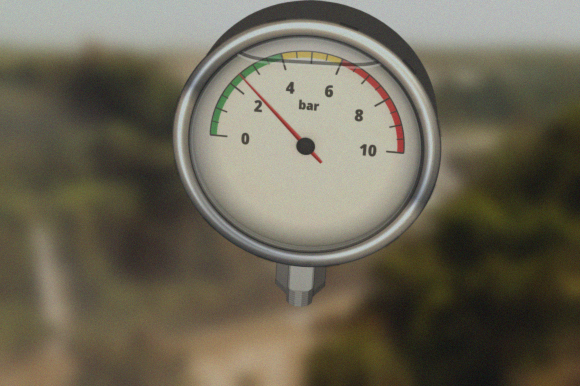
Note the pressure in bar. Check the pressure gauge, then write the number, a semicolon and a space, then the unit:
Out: 2.5; bar
